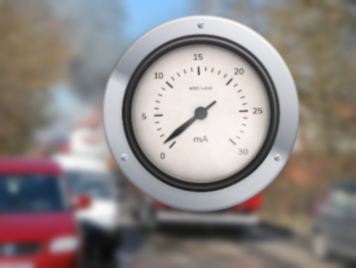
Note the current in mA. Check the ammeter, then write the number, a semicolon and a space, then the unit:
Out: 1; mA
